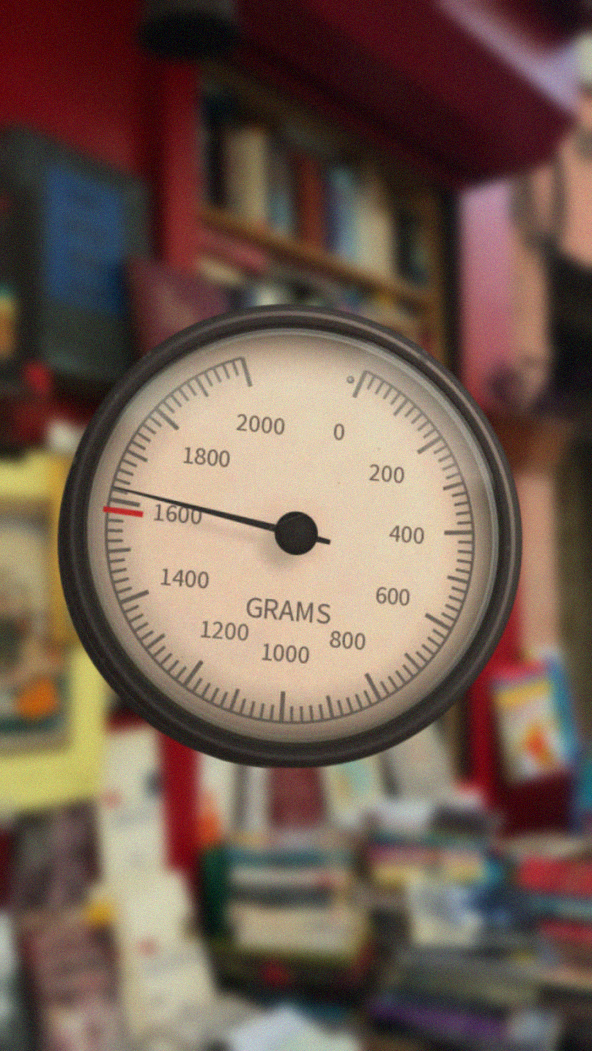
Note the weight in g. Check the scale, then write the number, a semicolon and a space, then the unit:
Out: 1620; g
